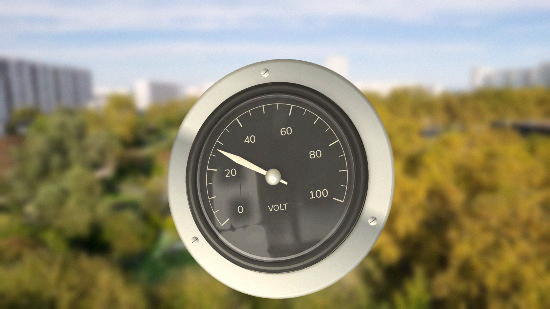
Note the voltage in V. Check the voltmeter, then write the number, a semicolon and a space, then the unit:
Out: 27.5; V
